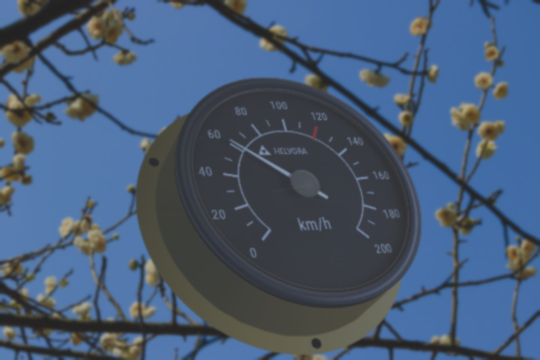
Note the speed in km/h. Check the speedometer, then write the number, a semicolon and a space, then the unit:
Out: 60; km/h
